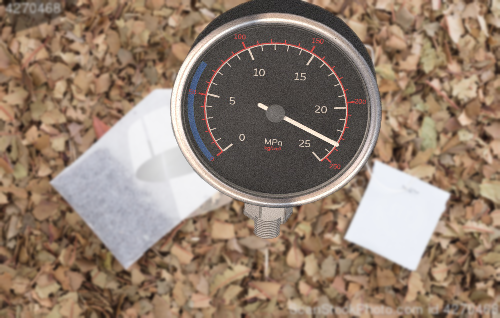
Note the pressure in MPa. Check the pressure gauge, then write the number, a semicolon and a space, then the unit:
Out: 23; MPa
